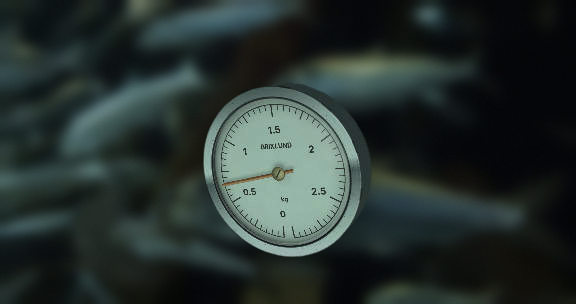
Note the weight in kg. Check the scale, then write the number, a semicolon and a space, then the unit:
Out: 0.65; kg
